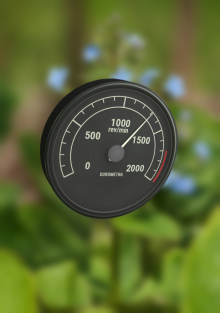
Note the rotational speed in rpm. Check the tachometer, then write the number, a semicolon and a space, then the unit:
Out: 1300; rpm
